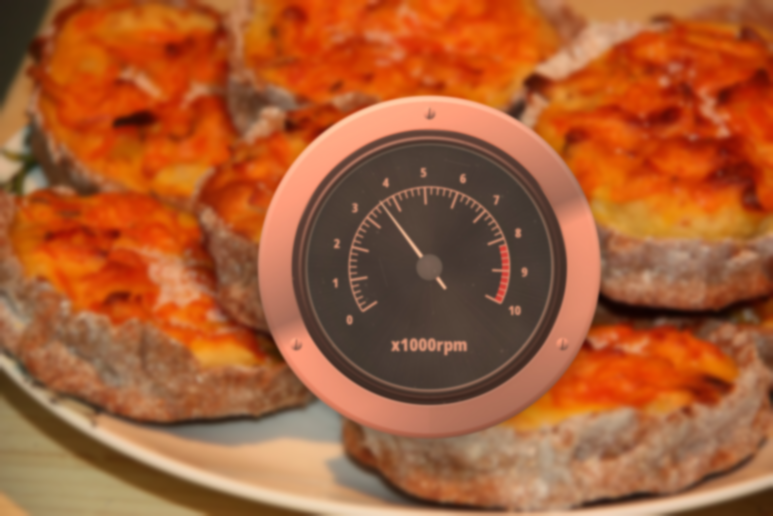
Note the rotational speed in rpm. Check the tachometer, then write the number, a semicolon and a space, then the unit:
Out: 3600; rpm
